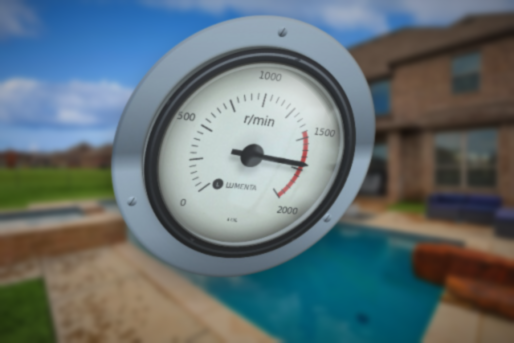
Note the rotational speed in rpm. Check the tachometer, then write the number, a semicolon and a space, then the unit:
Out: 1700; rpm
